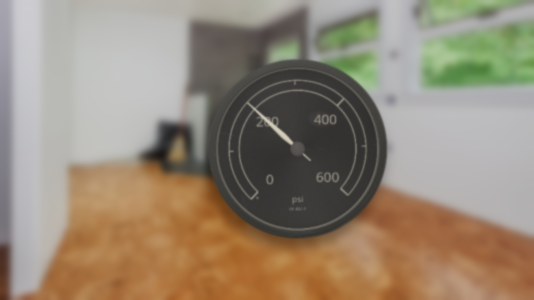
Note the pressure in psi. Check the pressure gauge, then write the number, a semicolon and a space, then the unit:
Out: 200; psi
